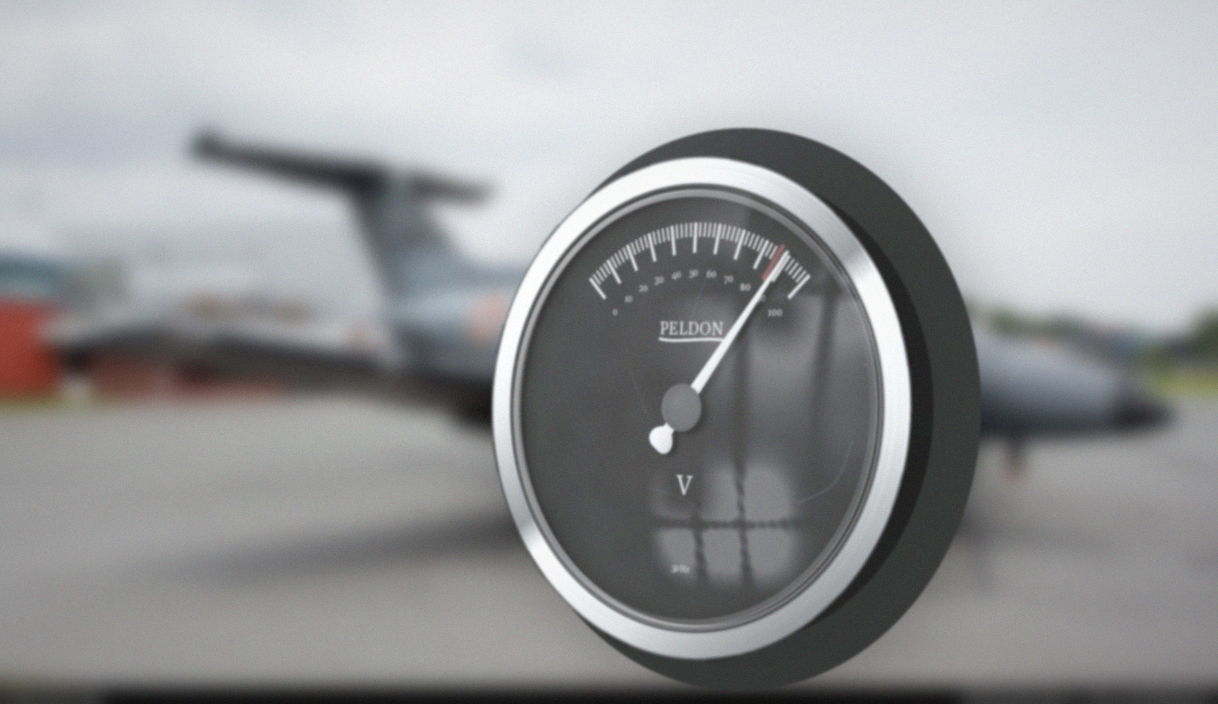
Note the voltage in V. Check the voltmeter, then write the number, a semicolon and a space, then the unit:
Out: 90; V
